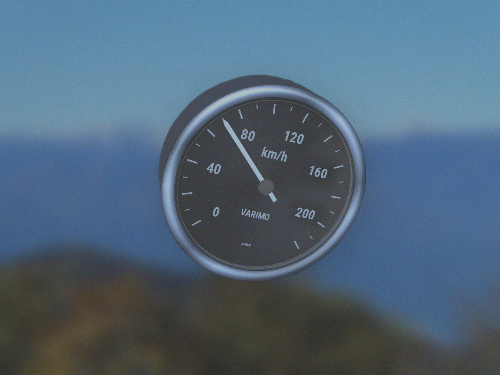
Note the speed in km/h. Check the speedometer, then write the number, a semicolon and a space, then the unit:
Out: 70; km/h
